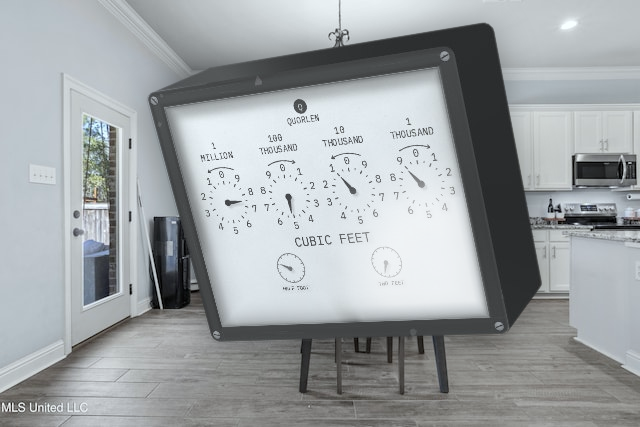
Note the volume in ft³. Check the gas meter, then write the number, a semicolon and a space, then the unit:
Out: 750900; ft³
